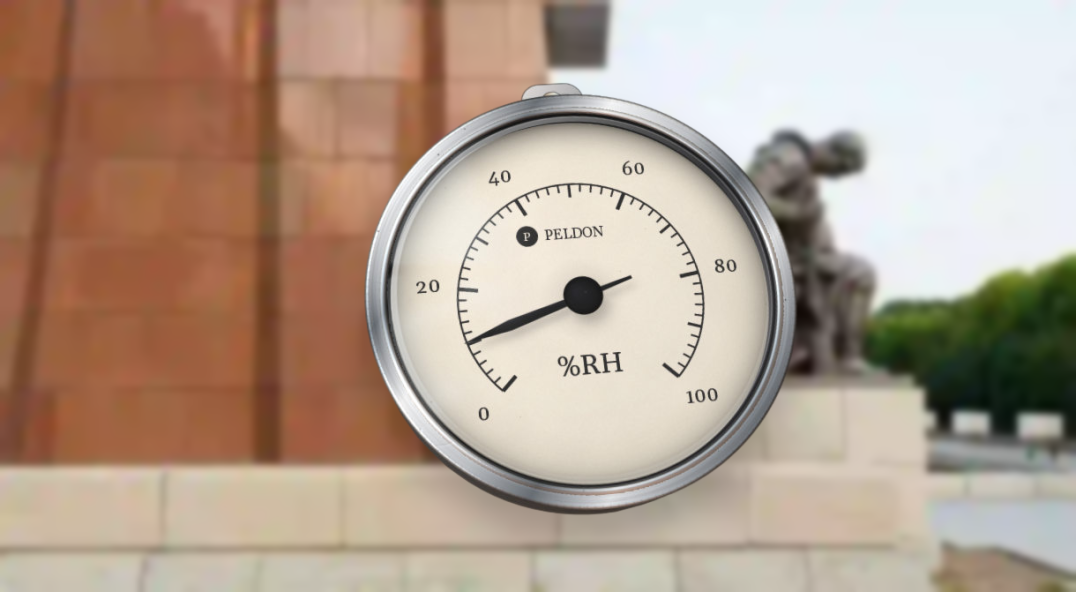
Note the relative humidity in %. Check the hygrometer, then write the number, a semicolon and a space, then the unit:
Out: 10; %
